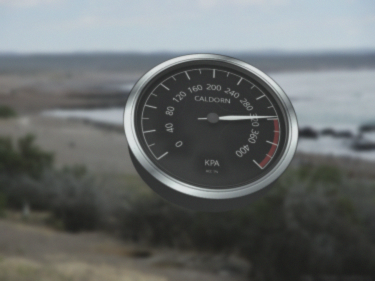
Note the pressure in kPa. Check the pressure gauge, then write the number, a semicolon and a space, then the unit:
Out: 320; kPa
